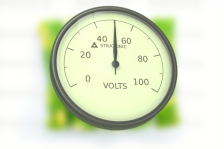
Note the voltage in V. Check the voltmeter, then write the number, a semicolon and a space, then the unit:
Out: 50; V
